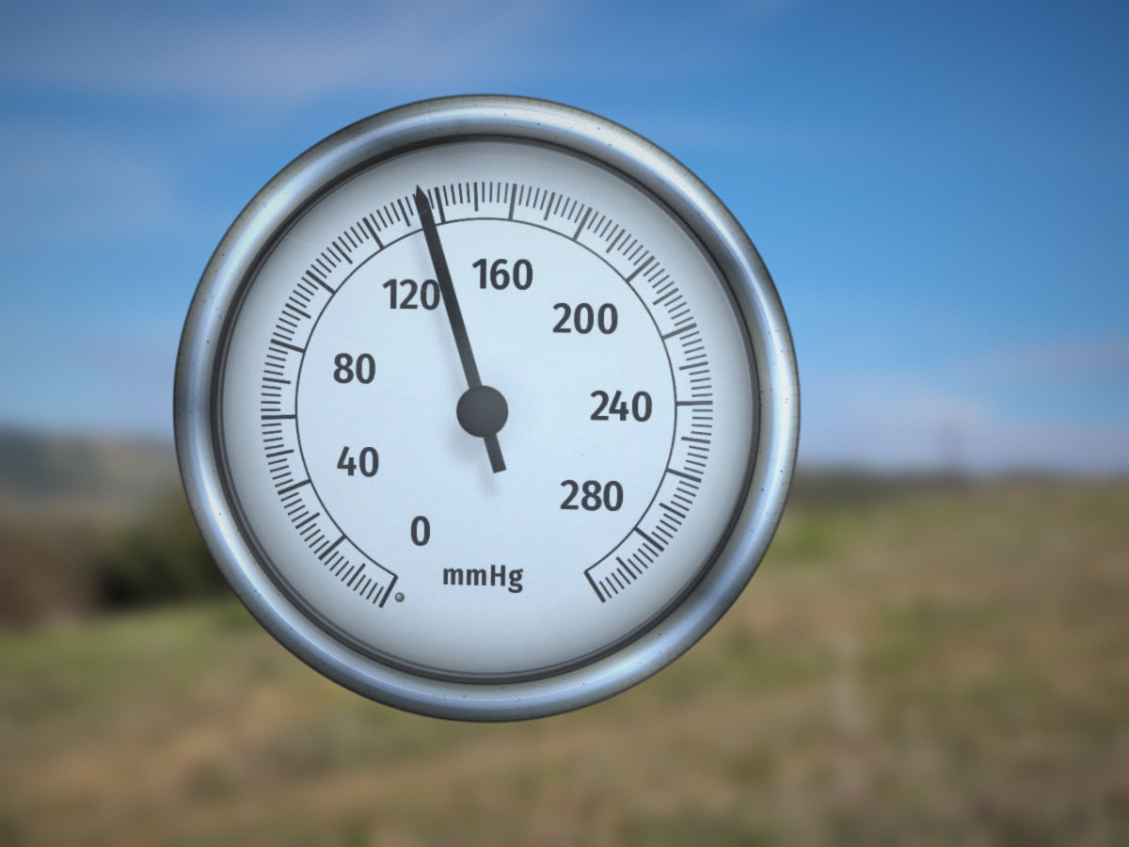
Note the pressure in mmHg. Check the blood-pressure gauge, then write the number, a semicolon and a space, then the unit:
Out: 136; mmHg
